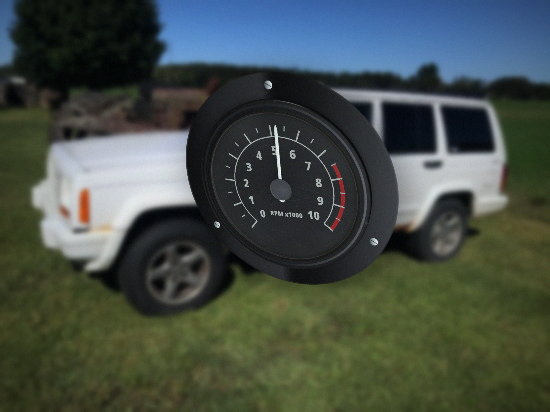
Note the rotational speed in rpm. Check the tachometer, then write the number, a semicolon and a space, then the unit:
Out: 5250; rpm
